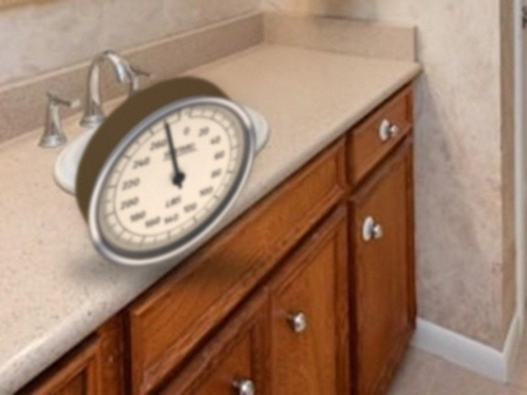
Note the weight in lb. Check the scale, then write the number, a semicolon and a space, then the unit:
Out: 270; lb
